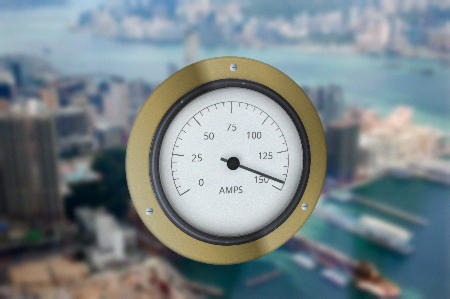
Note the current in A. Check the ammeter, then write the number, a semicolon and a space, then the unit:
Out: 145; A
